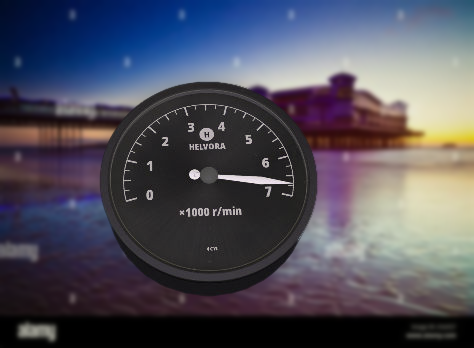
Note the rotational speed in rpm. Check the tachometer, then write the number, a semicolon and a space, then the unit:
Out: 6750; rpm
